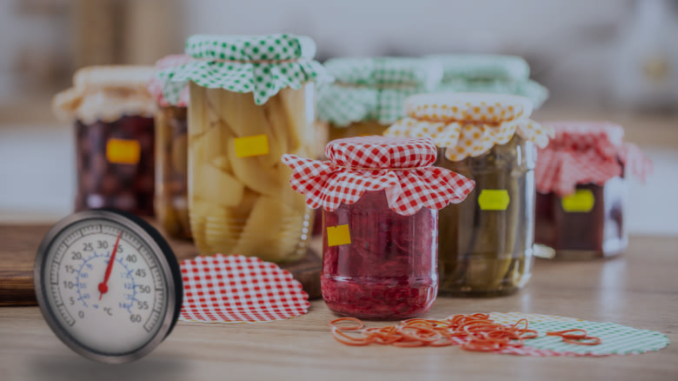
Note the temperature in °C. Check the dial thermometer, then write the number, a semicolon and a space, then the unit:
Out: 35; °C
